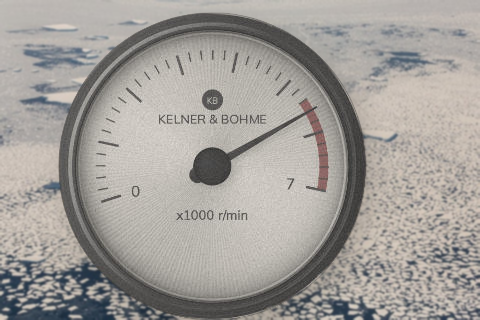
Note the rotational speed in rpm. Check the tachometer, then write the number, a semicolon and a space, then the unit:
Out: 5600; rpm
